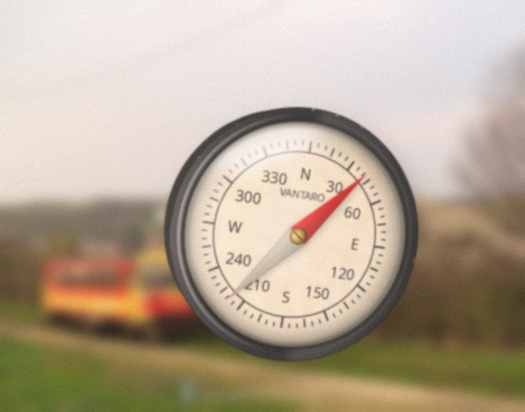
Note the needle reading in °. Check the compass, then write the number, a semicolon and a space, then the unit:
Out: 40; °
